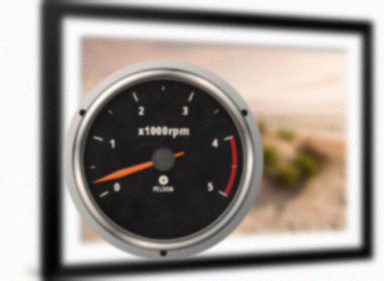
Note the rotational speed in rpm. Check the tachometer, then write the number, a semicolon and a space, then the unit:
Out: 250; rpm
